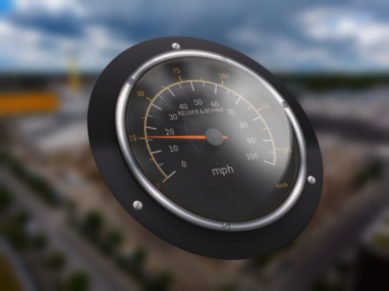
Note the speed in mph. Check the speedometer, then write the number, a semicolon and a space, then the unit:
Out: 15; mph
